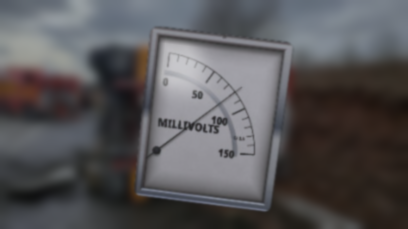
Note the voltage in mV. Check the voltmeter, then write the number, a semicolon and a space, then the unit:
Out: 80; mV
